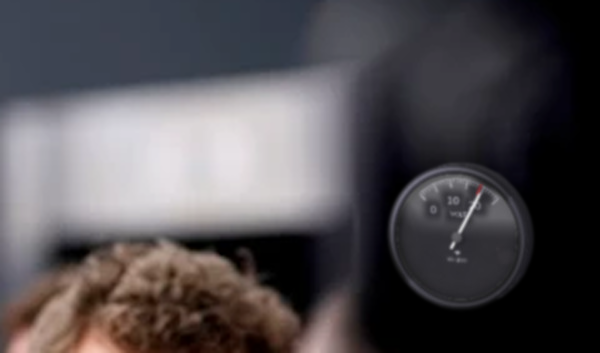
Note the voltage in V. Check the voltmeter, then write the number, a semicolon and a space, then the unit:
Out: 20; V
